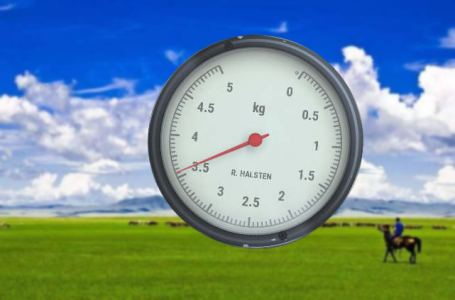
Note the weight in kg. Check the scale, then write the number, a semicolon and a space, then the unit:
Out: 3.55; kg
